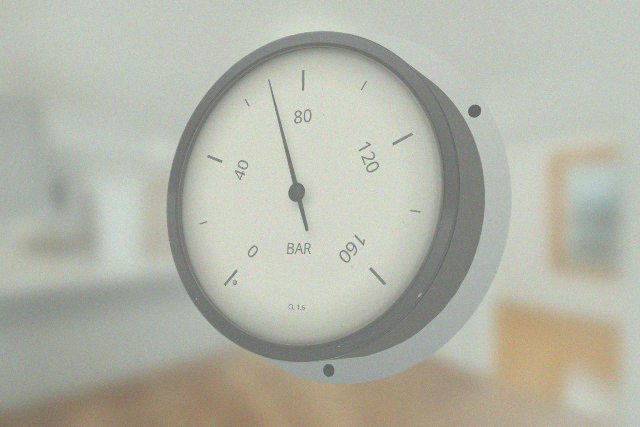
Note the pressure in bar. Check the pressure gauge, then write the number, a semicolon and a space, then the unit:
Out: 70; bar
